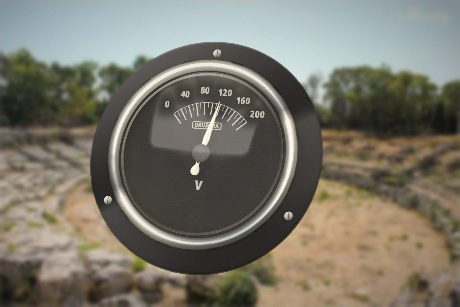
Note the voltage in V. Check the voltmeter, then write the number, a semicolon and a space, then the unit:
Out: 120; V
